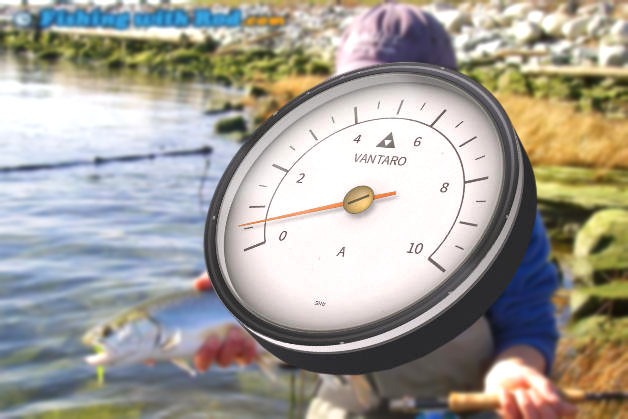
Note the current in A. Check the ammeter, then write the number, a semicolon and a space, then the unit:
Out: 0.5; A
